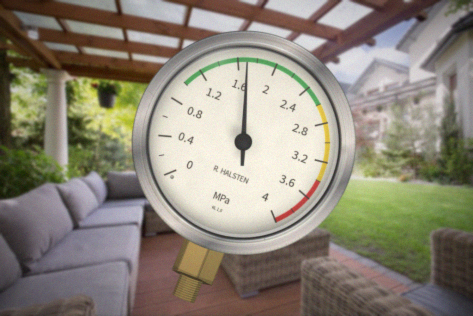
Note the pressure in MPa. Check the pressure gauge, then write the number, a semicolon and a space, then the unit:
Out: 1.7; MPa
